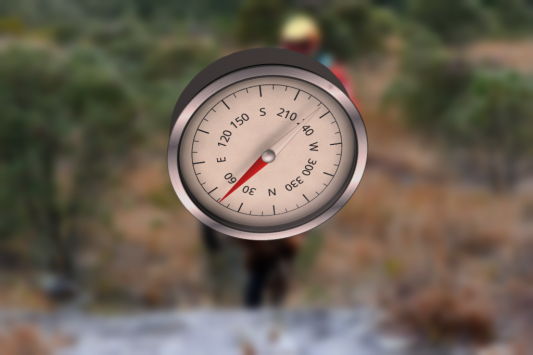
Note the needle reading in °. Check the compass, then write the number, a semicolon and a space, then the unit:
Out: 50; °
